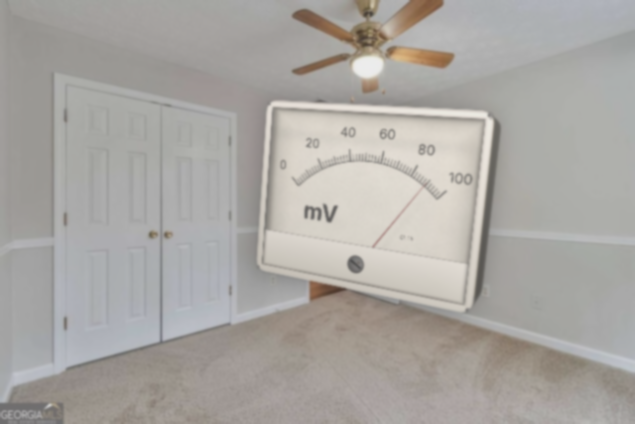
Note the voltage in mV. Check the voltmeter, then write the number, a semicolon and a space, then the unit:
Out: 90; mV
